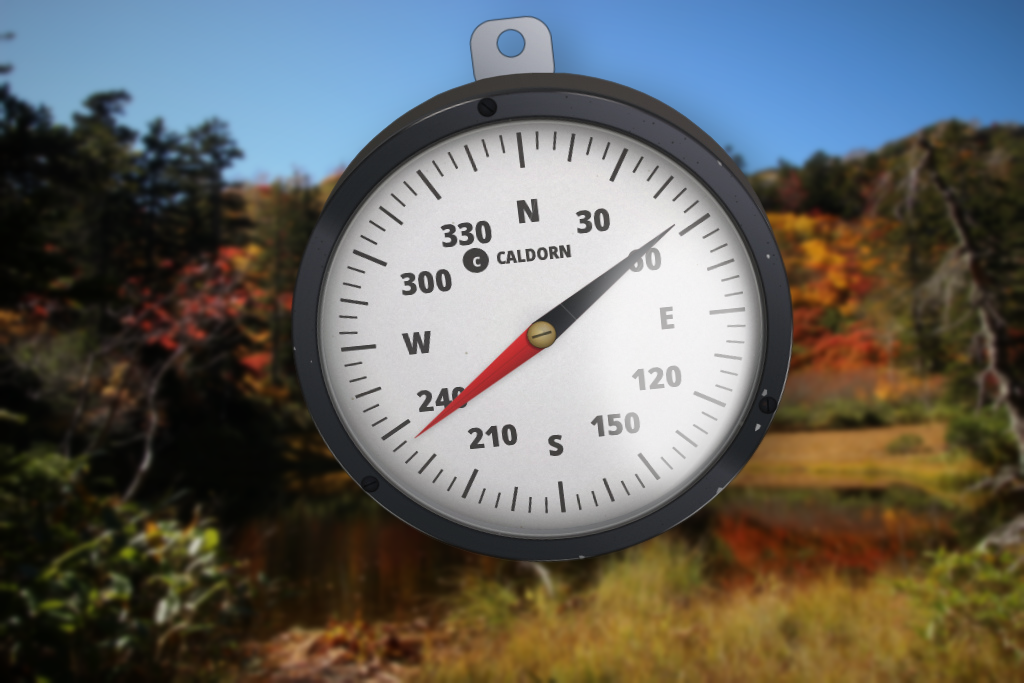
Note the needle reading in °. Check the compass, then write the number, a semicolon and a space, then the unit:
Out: 235; °
